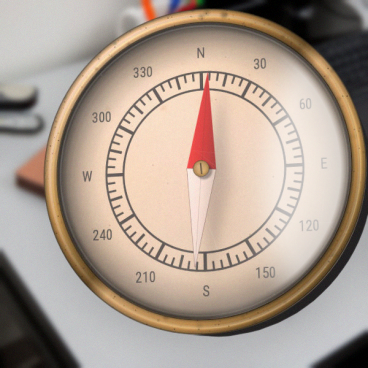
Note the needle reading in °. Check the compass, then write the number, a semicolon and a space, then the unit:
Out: 5; °
